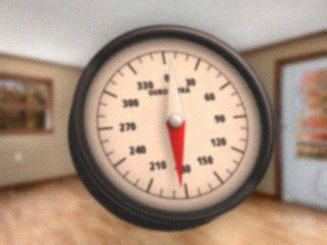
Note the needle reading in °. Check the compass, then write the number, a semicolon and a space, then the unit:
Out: 185; °
